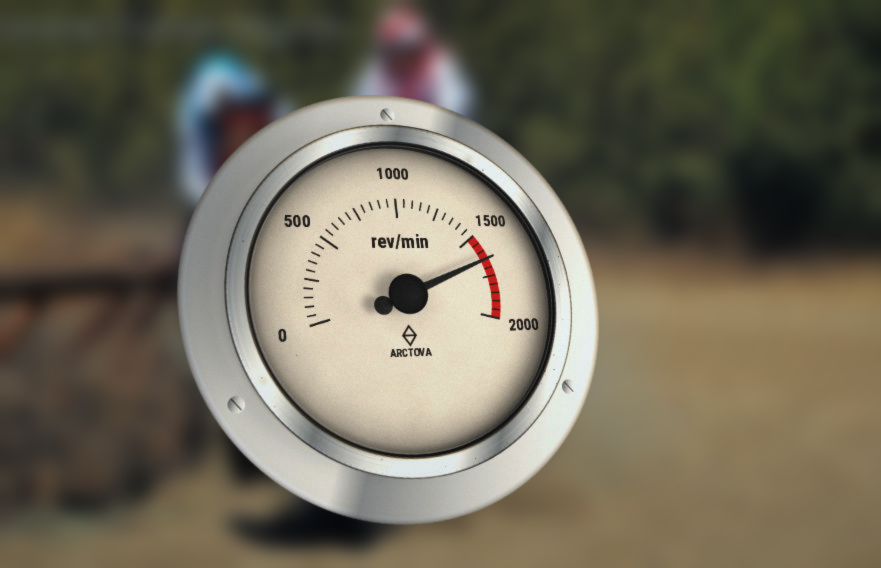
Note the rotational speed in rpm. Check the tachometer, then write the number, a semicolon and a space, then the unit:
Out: 1650; rpm
